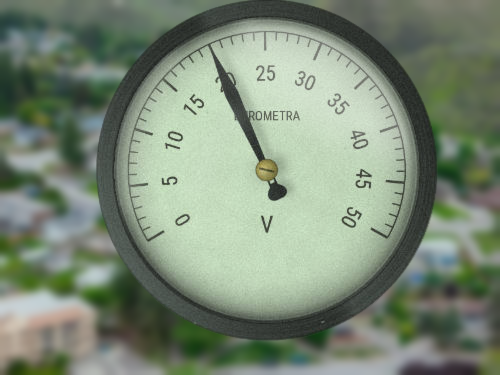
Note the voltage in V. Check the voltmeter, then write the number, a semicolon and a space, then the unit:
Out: 20; V
